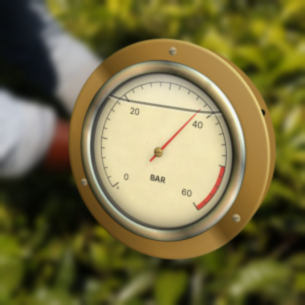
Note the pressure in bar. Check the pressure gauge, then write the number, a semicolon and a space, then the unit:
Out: 38; bar
